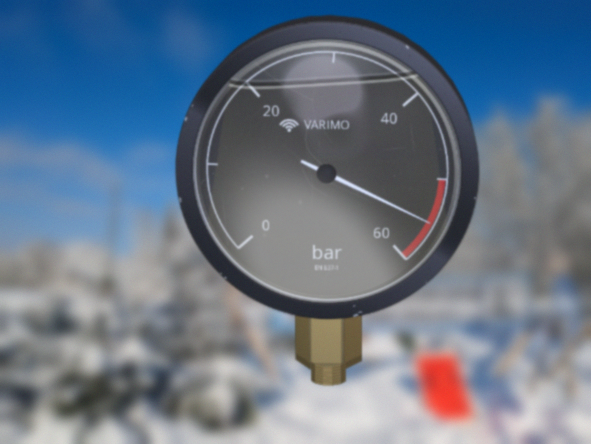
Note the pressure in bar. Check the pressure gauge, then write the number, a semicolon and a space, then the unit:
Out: 55; bar
